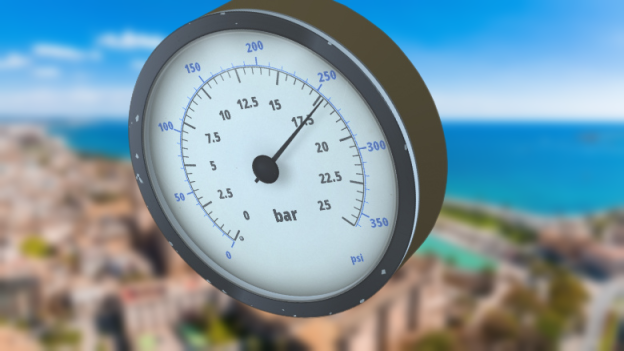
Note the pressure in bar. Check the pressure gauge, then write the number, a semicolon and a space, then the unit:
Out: 17.75; bar
